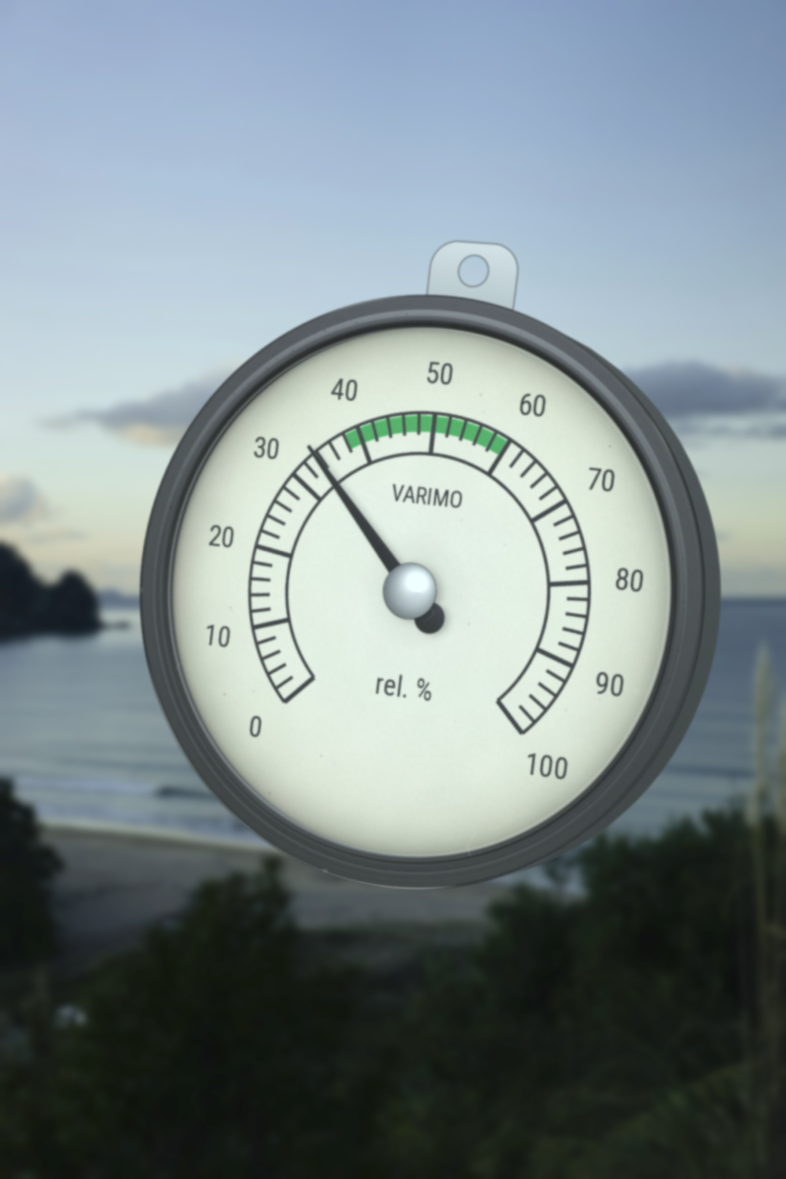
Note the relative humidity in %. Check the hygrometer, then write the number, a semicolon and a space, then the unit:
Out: 34; %
